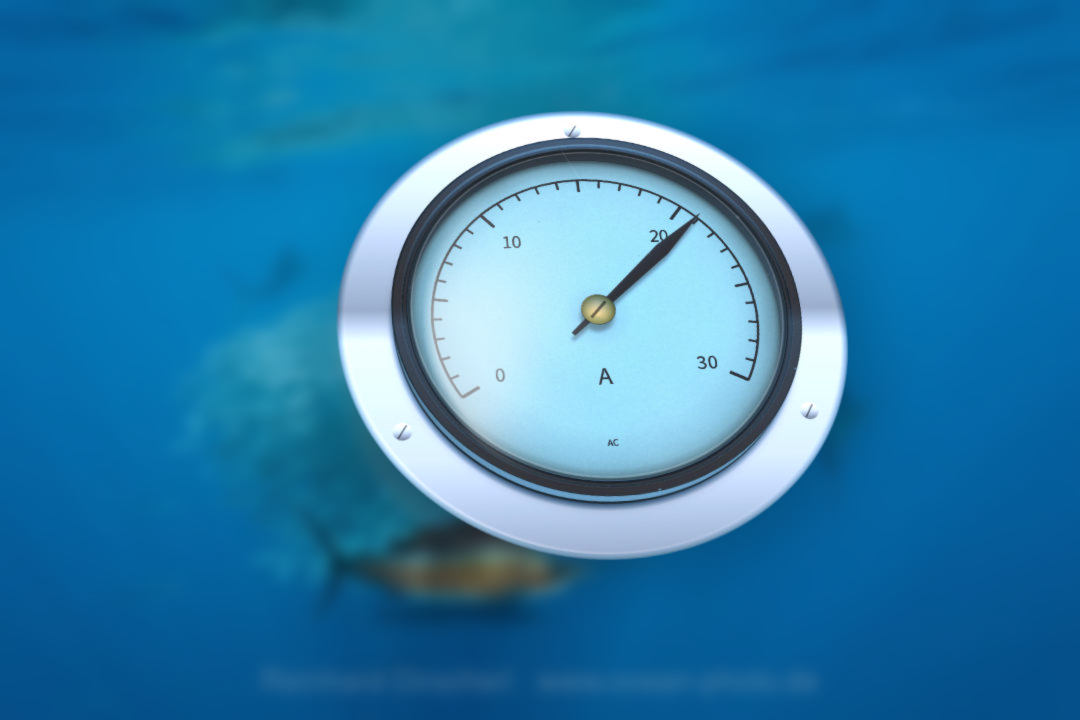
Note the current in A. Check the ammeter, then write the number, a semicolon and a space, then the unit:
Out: 21; A
